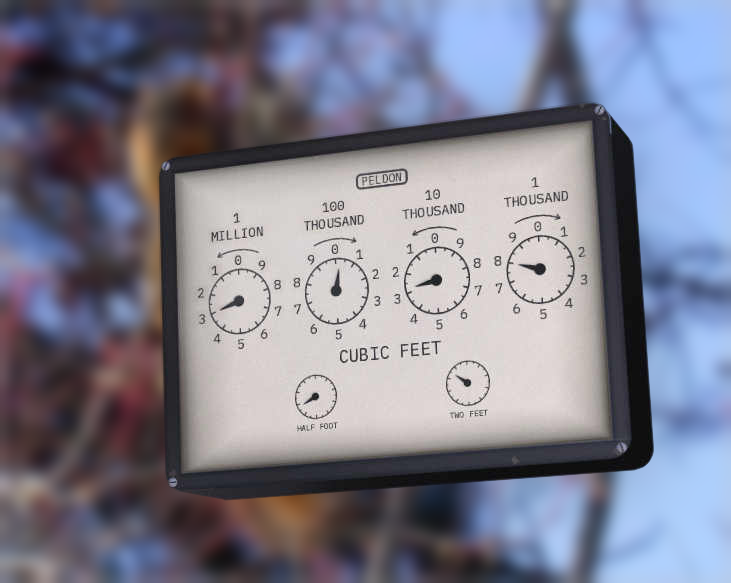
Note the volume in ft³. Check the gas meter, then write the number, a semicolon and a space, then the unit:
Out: 302800; ft³
